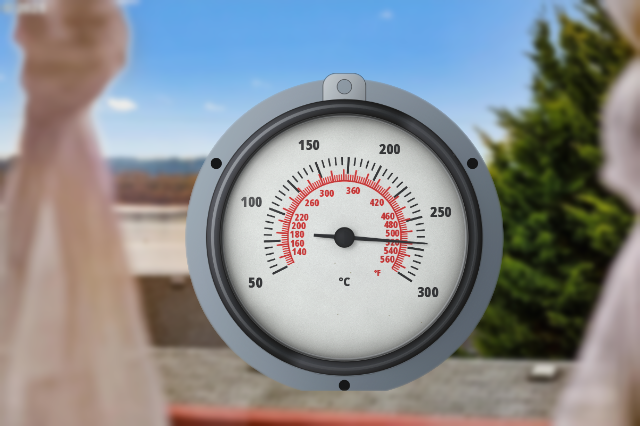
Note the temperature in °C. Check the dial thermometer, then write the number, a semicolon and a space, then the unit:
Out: 270; °C
